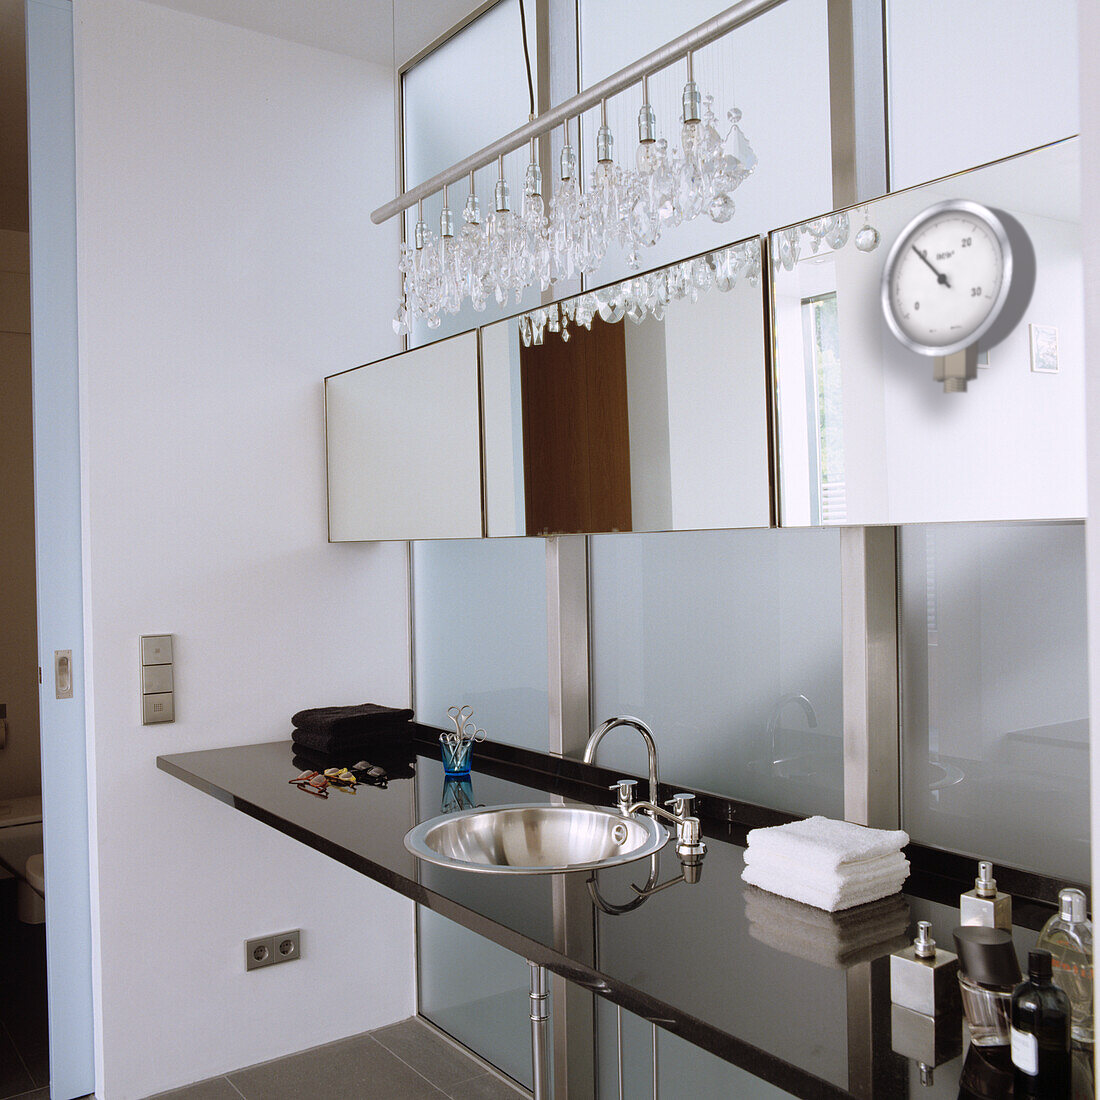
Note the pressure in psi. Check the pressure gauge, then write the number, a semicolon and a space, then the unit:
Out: 10; psi
